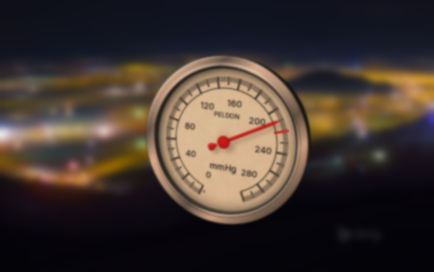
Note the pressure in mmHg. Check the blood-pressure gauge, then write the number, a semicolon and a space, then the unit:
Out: 210; mmHg
